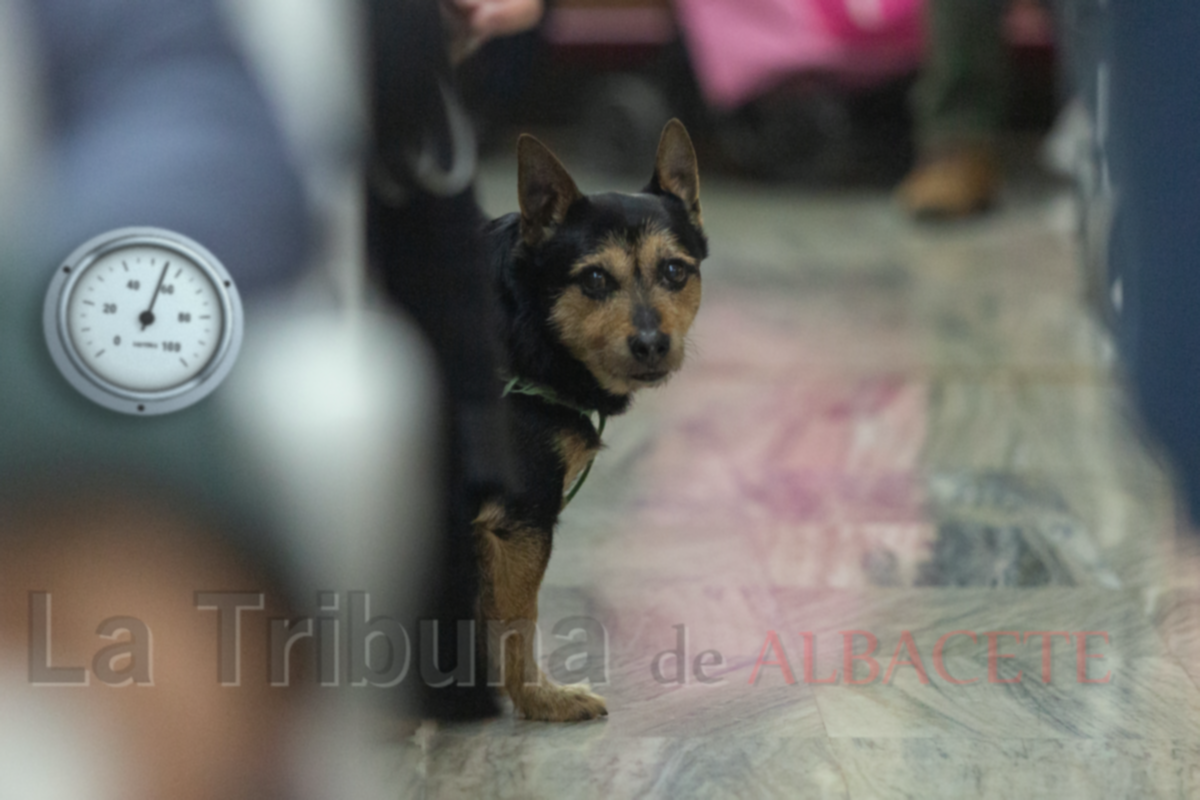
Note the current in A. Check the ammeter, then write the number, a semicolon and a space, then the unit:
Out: 55; A
